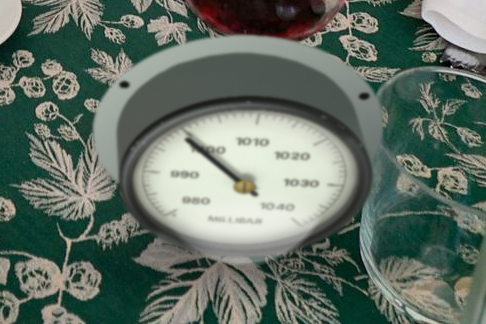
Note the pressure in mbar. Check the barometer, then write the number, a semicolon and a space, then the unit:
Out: 1000; mbar
